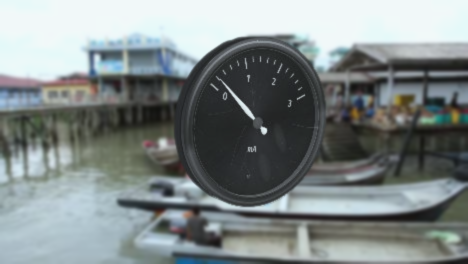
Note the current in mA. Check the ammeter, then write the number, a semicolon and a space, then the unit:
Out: 0.2; mA
